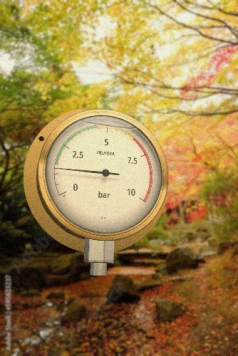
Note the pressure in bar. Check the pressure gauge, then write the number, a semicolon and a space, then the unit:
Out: 1.25; bar
